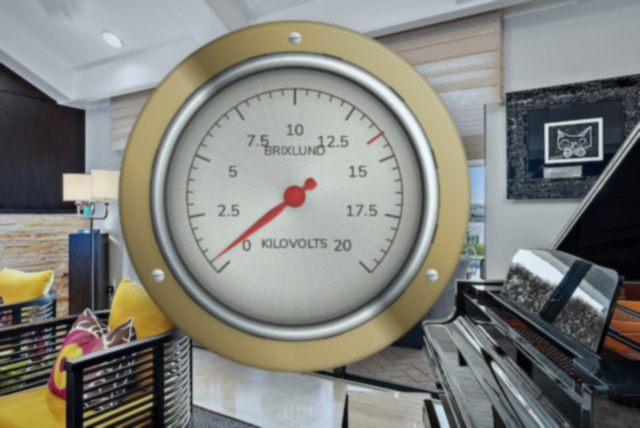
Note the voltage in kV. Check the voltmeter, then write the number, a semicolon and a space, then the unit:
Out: 0.5; kV
